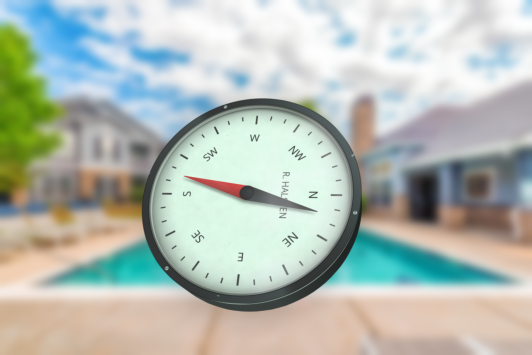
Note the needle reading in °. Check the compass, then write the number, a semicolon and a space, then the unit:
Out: 195; °
